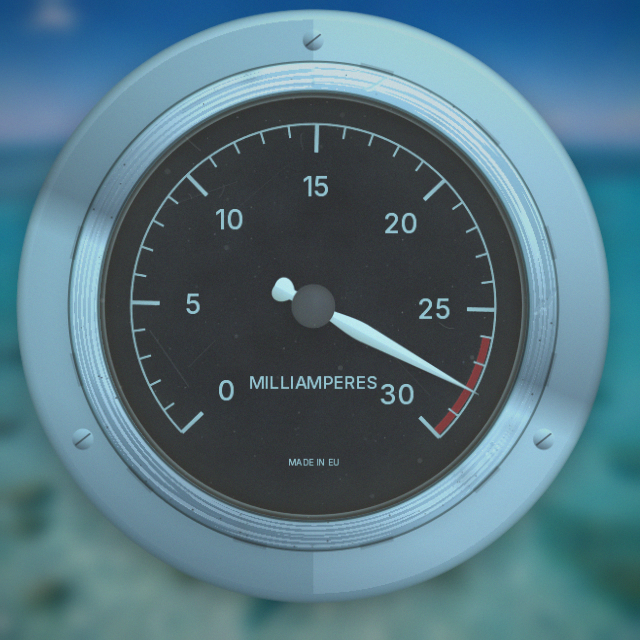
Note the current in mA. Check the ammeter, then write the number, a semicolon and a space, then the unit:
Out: 28; mA
